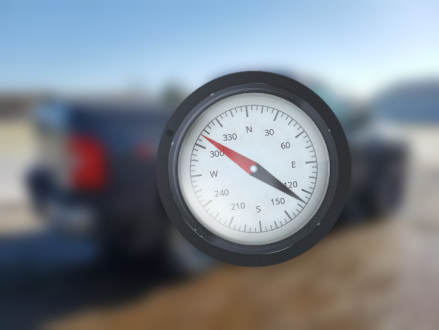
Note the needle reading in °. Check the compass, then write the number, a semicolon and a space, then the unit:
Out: 310; °
